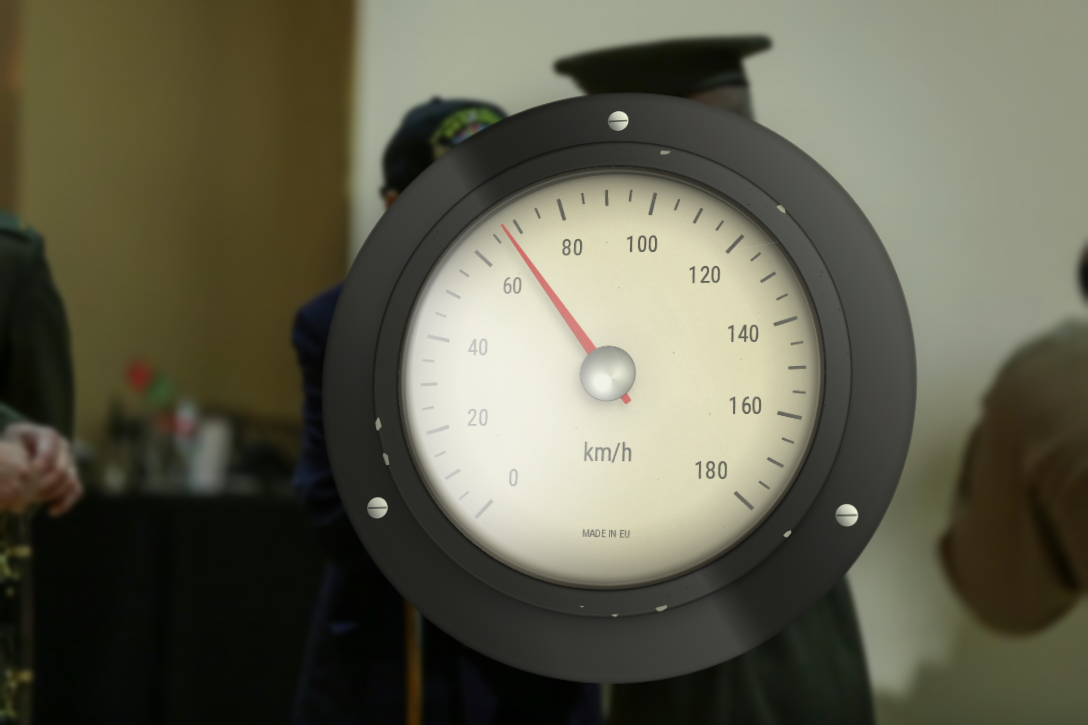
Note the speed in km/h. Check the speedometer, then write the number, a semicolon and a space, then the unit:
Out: 67.5; km/h
